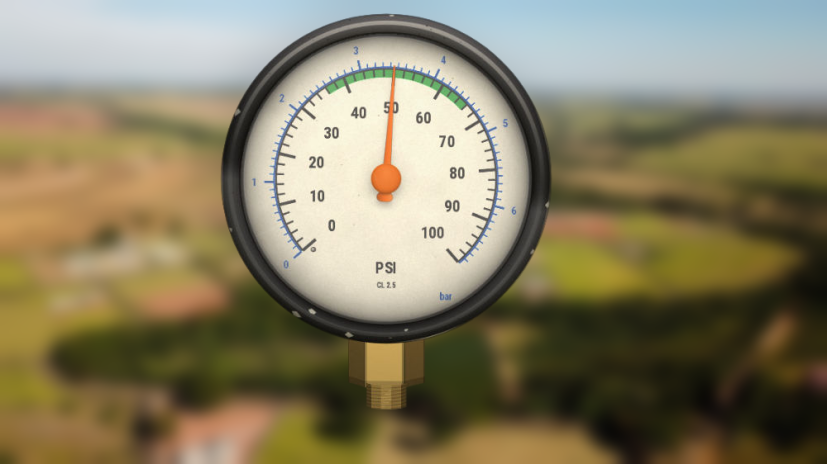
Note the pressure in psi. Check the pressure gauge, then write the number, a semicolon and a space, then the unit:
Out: 50; psi
